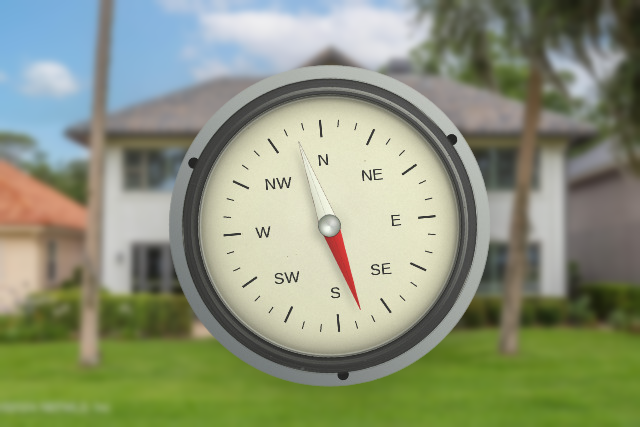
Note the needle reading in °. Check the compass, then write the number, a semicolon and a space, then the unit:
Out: 165; °
